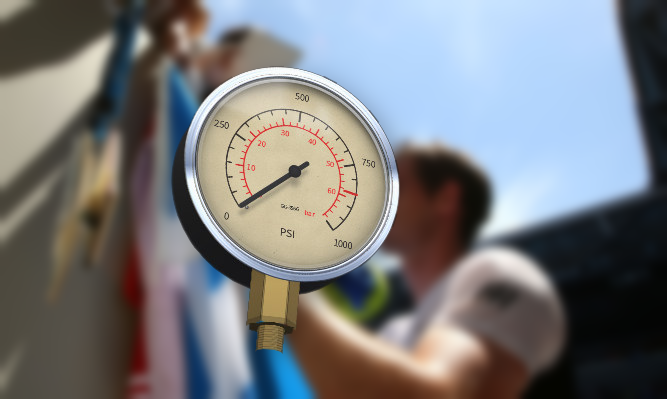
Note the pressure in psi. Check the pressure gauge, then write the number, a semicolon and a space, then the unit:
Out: 0; psi
